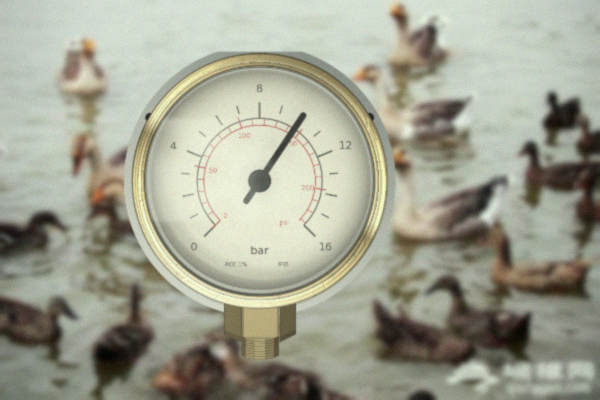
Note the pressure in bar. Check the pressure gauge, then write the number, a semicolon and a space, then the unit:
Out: 10; bar
